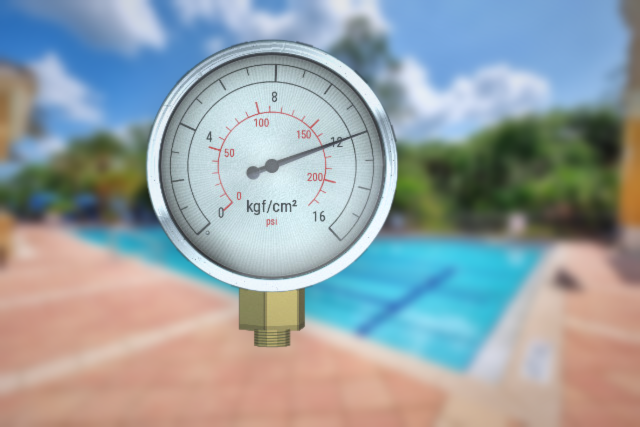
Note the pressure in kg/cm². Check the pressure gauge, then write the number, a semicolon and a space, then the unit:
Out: 12; kg/cm²
